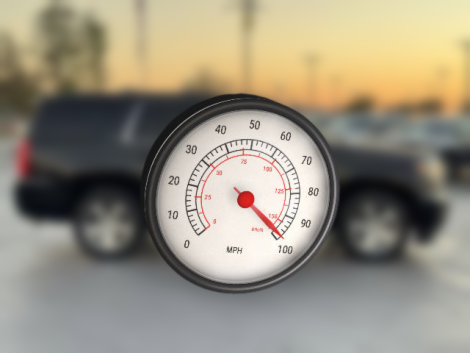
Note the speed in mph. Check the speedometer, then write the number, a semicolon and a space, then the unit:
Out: 98; mph
